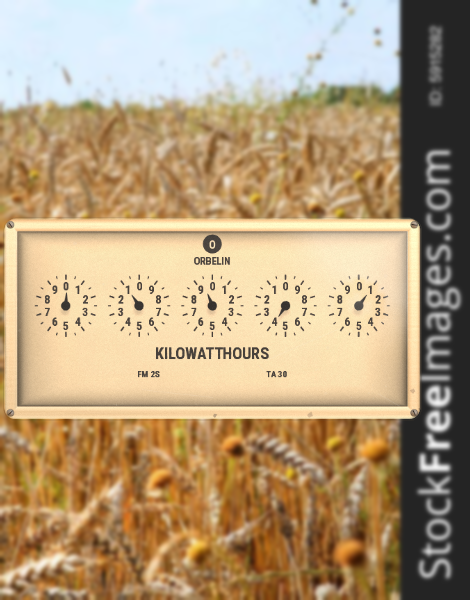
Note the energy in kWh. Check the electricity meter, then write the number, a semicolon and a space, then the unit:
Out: 941; kWh
